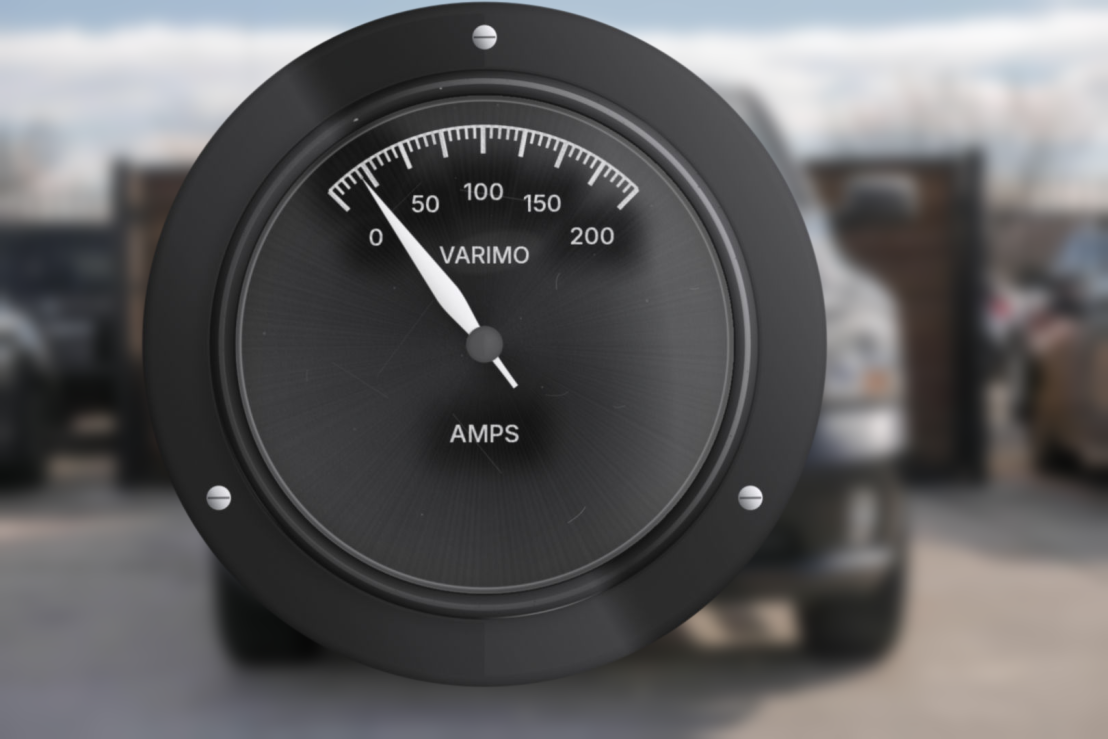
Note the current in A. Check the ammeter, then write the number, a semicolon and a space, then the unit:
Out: 20; A
